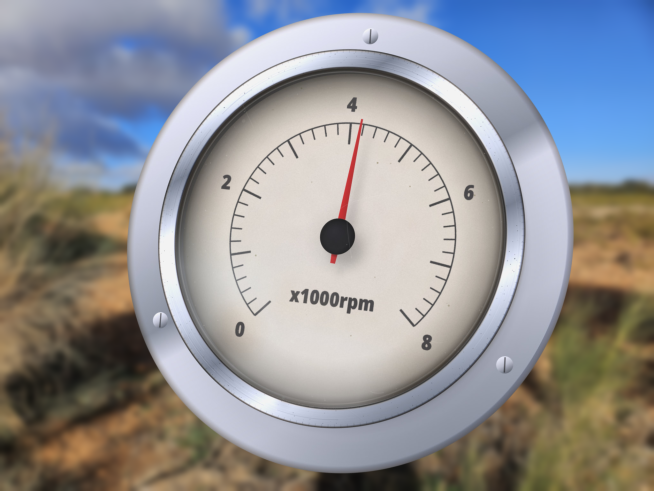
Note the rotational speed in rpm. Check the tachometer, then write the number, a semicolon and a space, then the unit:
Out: 4200; rpm
